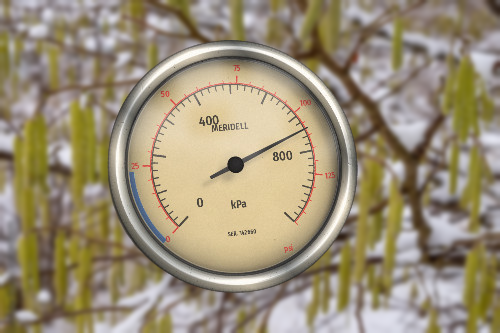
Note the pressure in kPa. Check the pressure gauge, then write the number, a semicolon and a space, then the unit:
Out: 740; kPa
